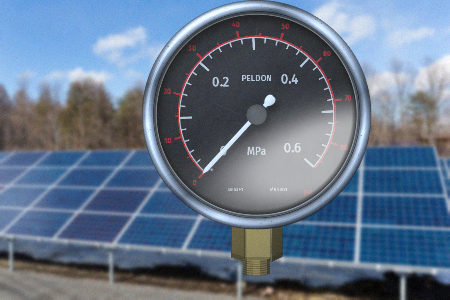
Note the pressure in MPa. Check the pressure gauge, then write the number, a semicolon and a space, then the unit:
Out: 0; MPa
